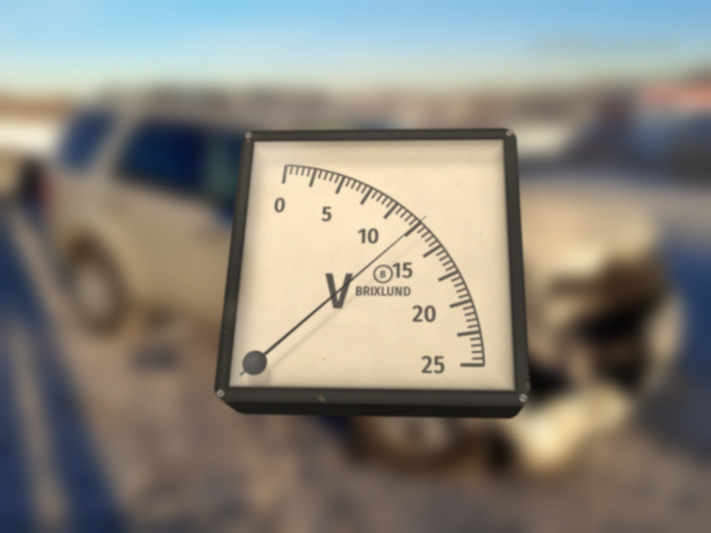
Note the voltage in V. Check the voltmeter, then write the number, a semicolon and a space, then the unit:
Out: 12.5; V
